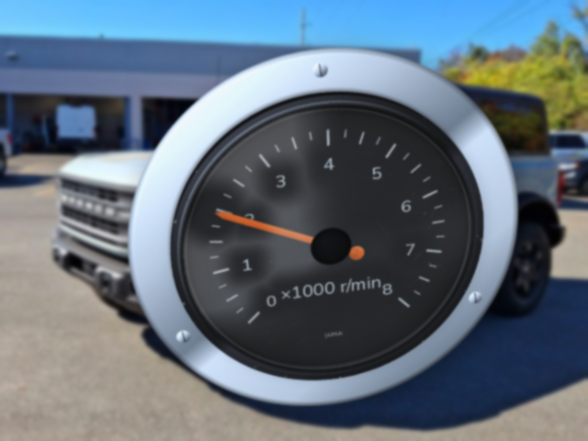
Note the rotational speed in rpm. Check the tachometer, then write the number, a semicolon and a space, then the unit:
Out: 2000; rpm
